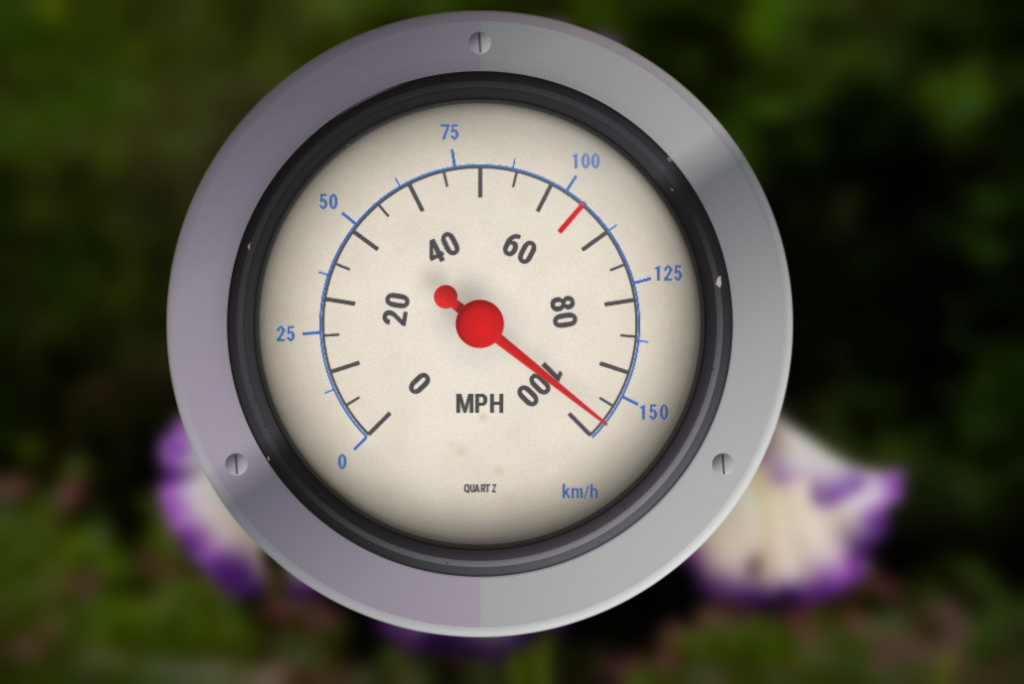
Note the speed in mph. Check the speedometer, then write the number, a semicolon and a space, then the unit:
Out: 97.5; mph
